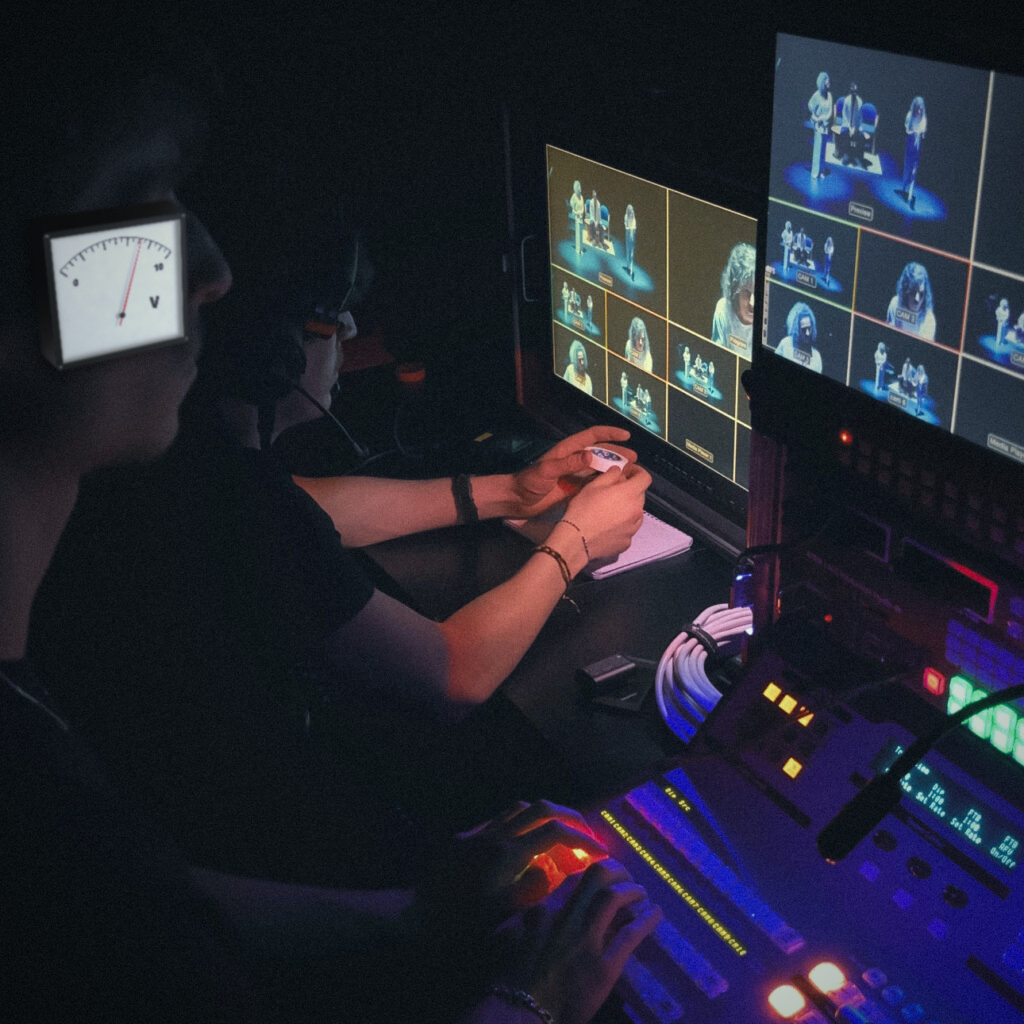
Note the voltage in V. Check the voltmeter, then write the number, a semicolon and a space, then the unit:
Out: 7; V
